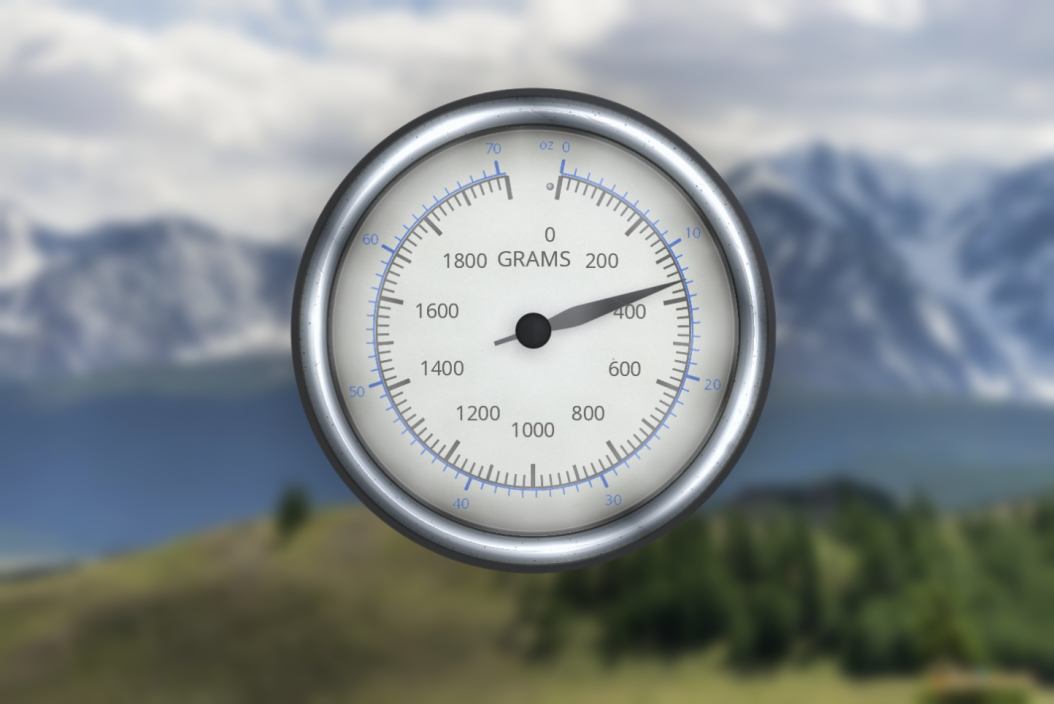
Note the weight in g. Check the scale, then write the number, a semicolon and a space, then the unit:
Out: 360; g
